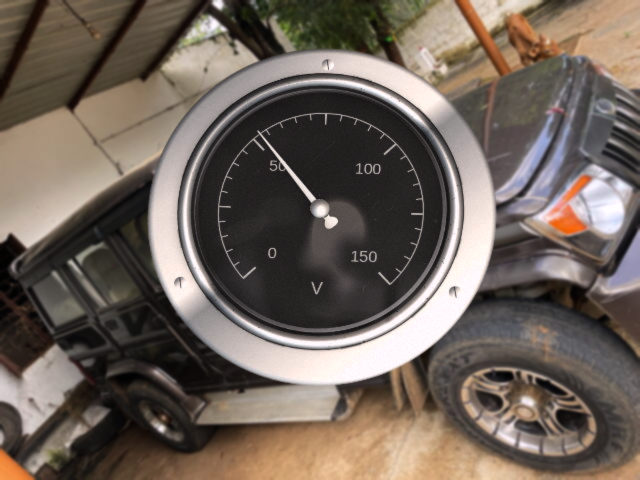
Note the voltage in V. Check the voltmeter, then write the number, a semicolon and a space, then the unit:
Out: 52.5; V
